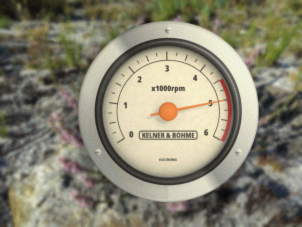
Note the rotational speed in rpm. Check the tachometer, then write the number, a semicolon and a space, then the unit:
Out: 5000; rpm
